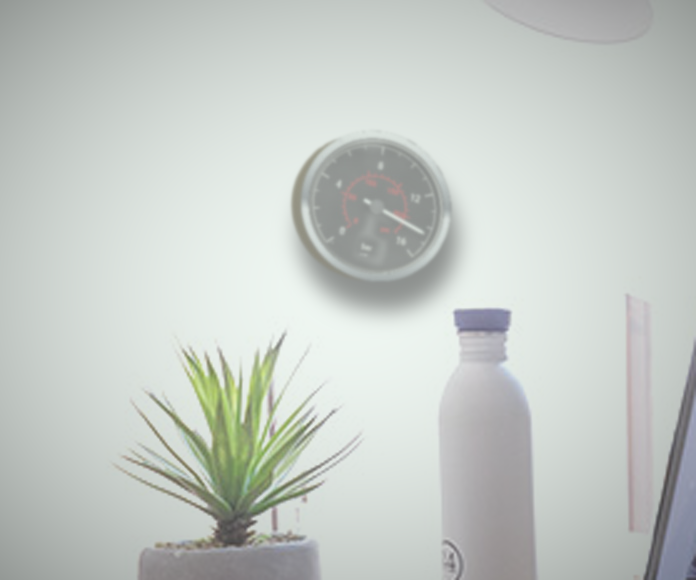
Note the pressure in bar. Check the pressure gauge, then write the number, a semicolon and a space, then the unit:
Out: 14.5; bar
